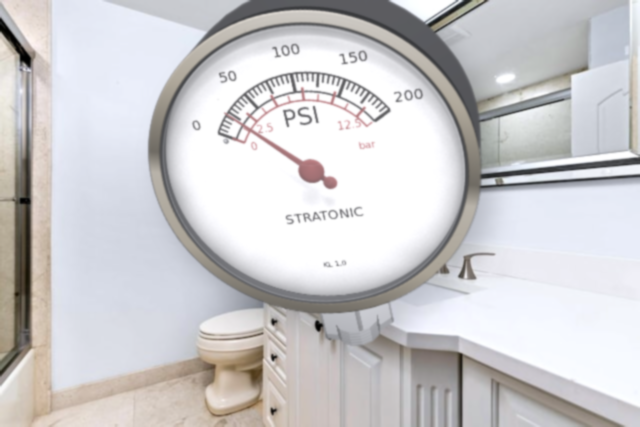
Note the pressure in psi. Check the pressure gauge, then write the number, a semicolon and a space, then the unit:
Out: 25; psi
